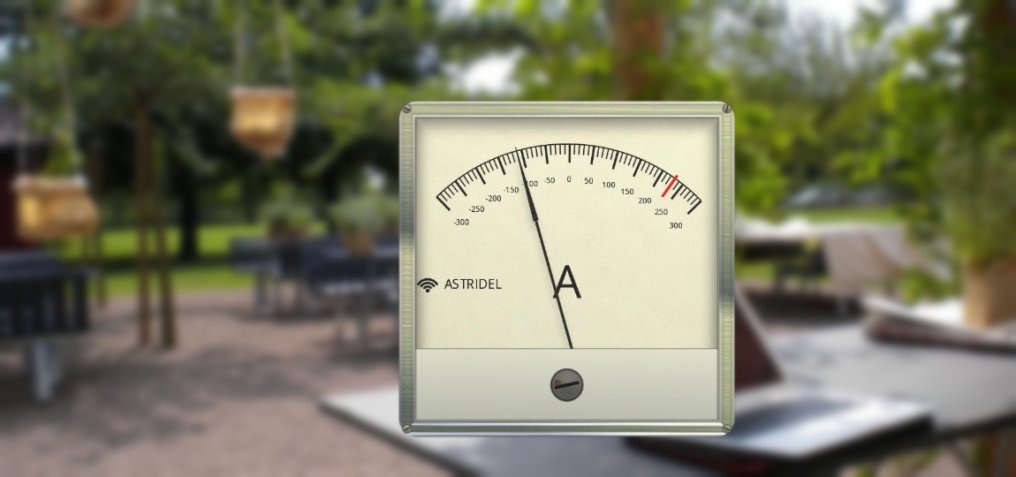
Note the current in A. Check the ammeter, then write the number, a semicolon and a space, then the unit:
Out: -110; A
